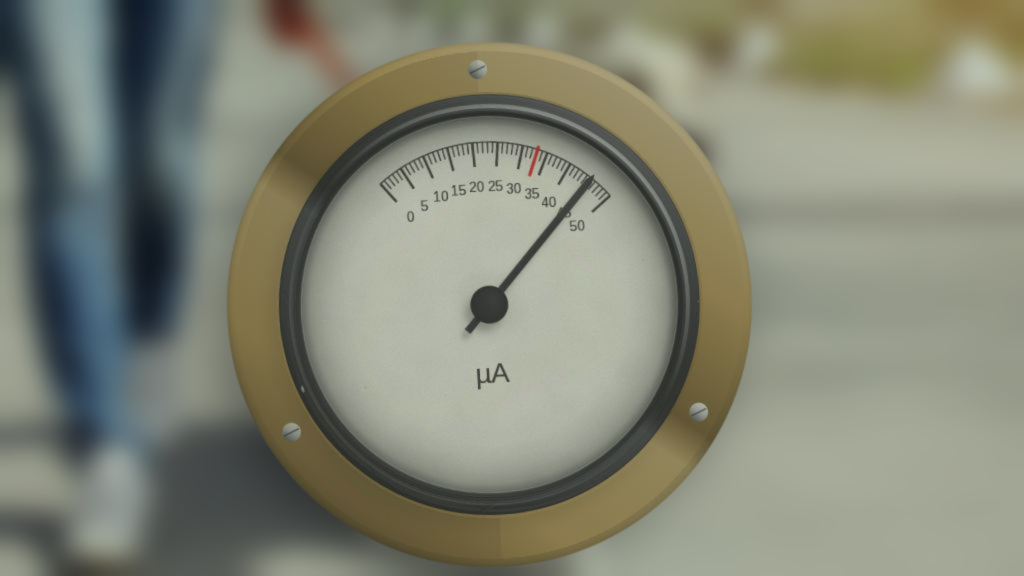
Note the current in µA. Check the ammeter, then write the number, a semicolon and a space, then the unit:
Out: 45; µA
